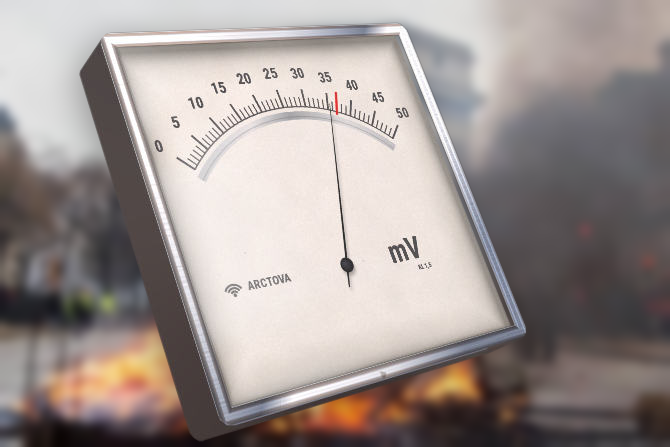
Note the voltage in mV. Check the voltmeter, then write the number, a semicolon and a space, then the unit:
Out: 35; mV
